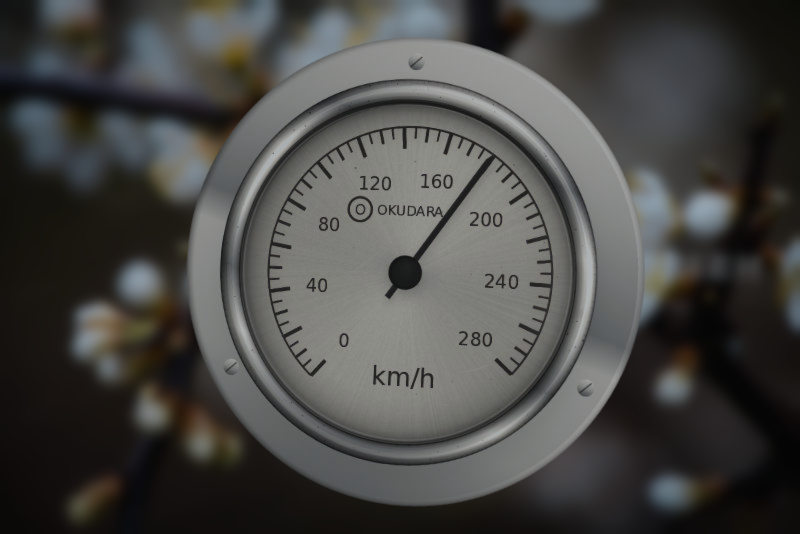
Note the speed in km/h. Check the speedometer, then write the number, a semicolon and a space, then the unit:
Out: 180; km/h
